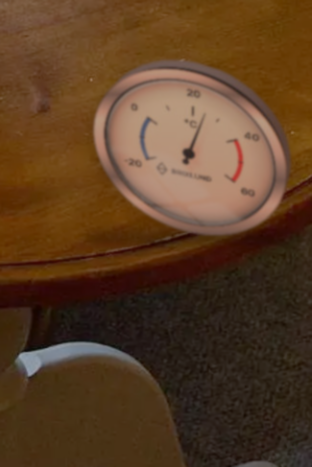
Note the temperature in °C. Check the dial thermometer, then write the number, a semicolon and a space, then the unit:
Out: 25; °C
